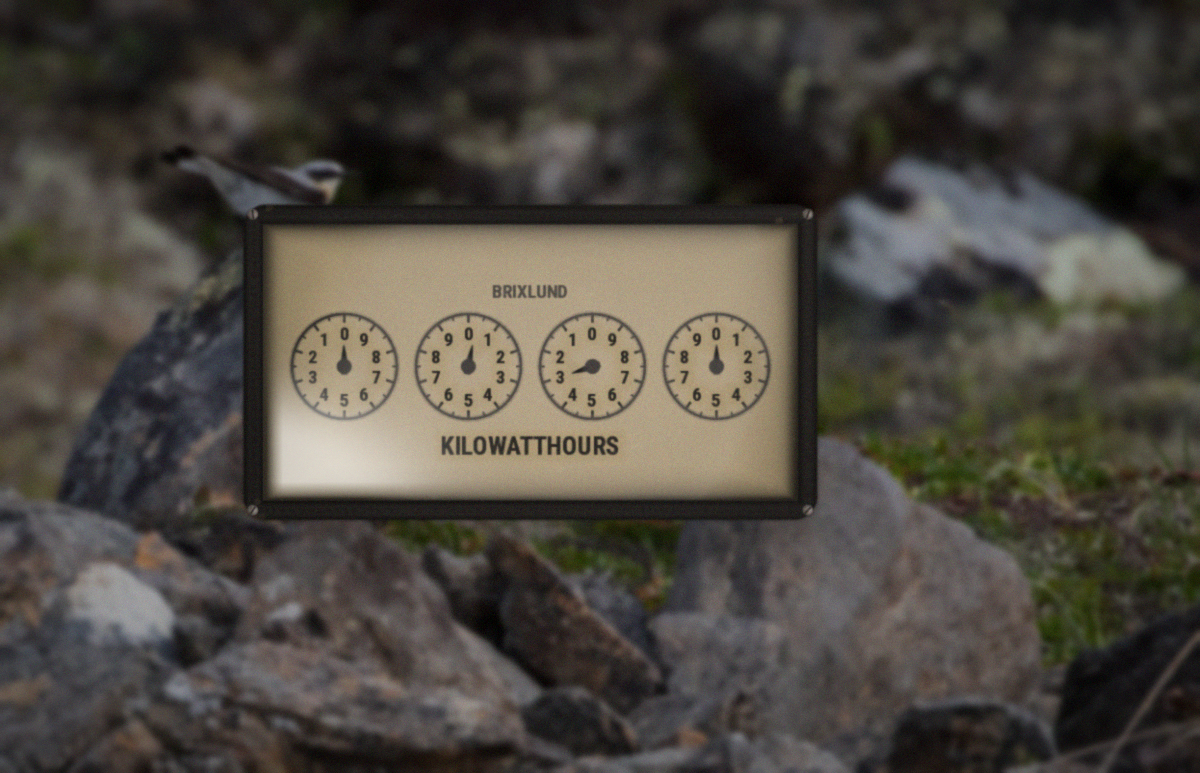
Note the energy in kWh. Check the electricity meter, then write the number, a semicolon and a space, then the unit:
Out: 30; kWh
